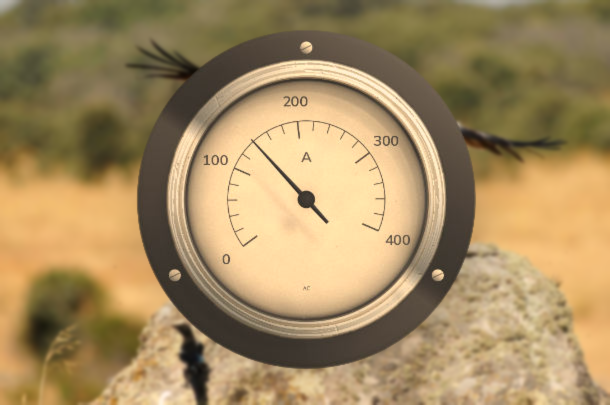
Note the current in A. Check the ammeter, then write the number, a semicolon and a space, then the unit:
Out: 140; A
